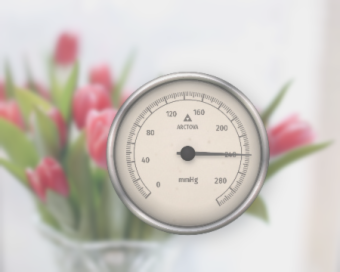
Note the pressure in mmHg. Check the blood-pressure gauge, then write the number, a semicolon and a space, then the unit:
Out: 240; mmHg
